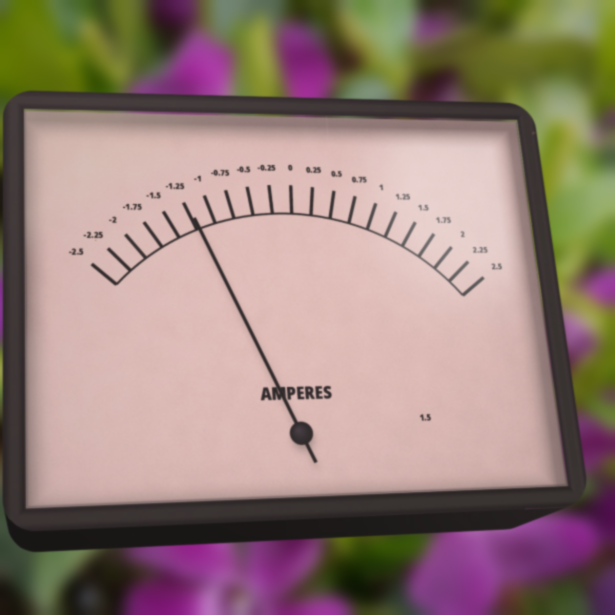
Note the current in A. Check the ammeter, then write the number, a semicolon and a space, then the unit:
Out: -1.25; A
